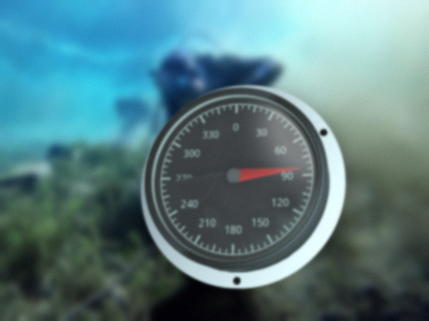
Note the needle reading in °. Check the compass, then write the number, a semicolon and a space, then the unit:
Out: 85; °
